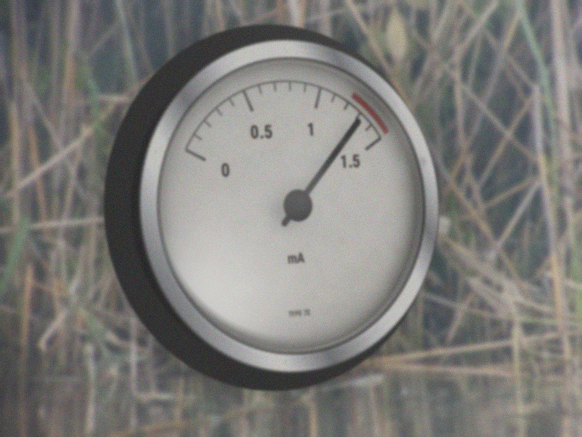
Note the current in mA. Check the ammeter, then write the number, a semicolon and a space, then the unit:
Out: 1.3; mA
